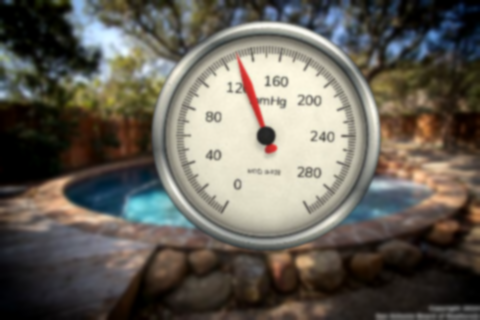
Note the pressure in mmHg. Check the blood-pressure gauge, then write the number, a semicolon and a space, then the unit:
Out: 130; mmHg
